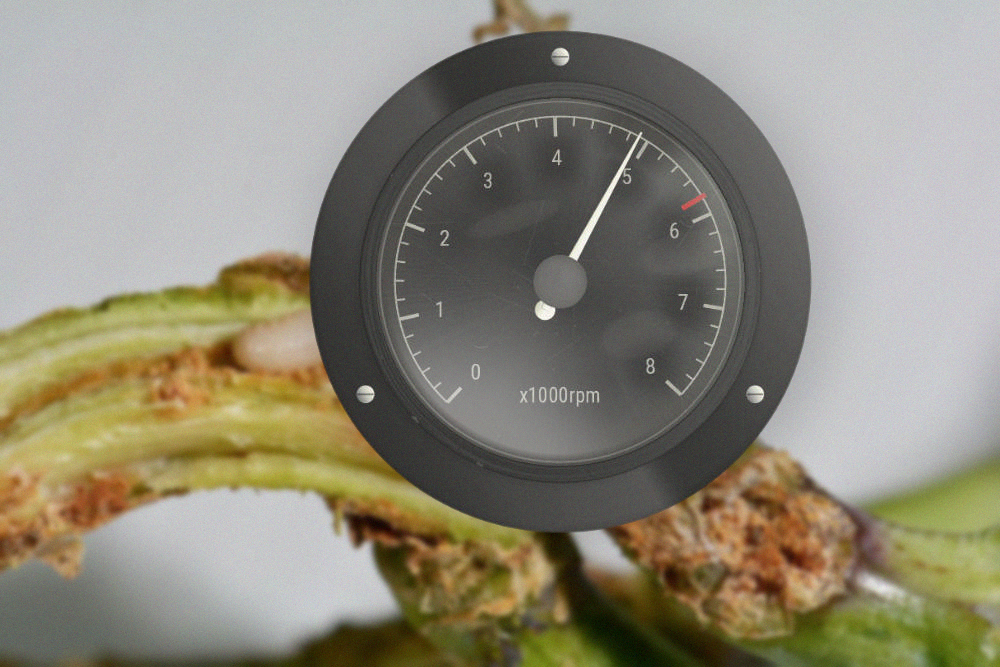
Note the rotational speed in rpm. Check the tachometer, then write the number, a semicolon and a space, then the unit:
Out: 4900; rpm
